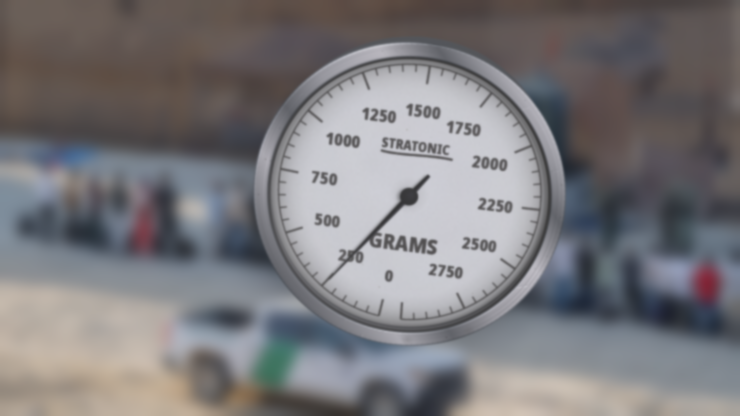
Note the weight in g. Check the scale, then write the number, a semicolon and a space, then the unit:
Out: 250; g
